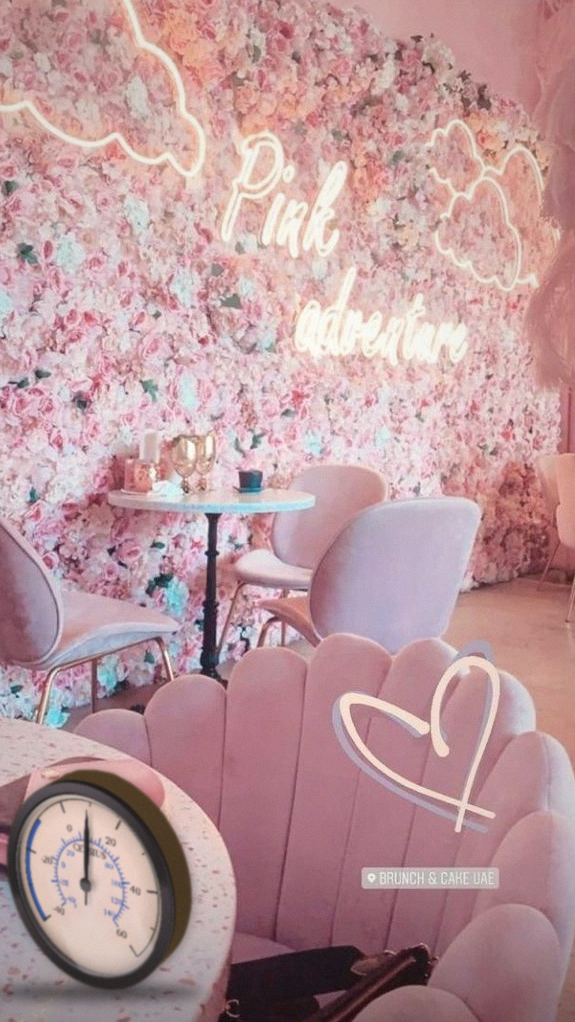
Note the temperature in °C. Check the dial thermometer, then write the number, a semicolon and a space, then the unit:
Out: 10; °C
